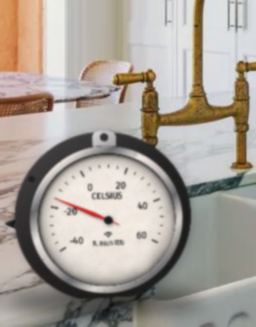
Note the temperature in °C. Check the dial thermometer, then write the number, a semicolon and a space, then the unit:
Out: -16; °C
